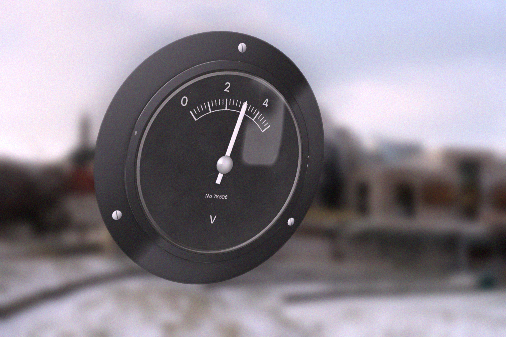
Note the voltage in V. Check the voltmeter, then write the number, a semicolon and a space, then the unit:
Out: 3; V
